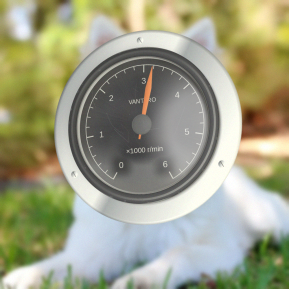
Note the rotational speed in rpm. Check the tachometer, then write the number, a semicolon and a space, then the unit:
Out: 3200; rpm
